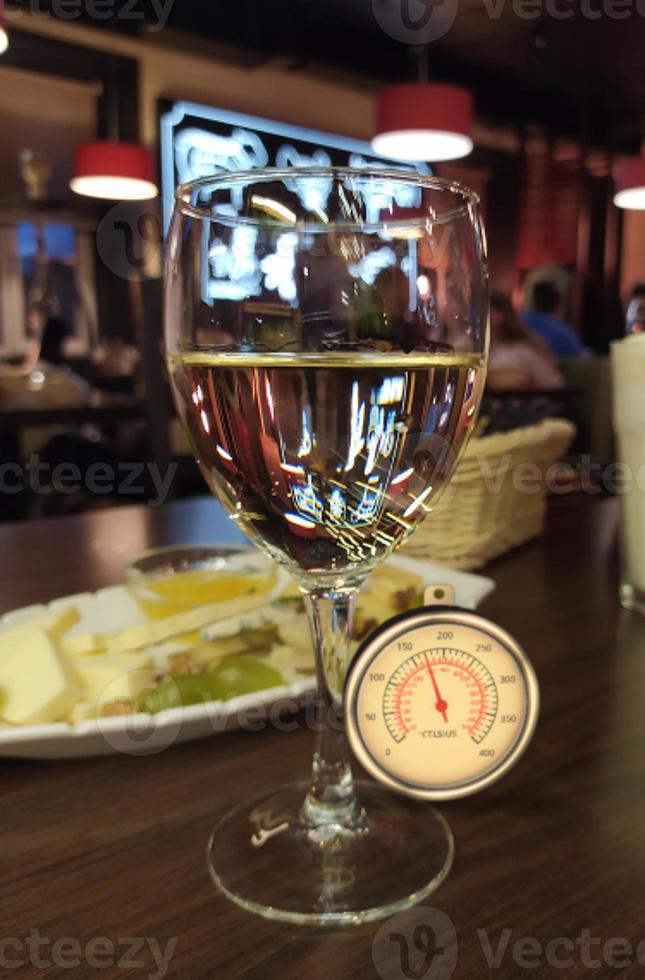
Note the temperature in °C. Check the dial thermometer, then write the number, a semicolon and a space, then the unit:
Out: 170; °C
